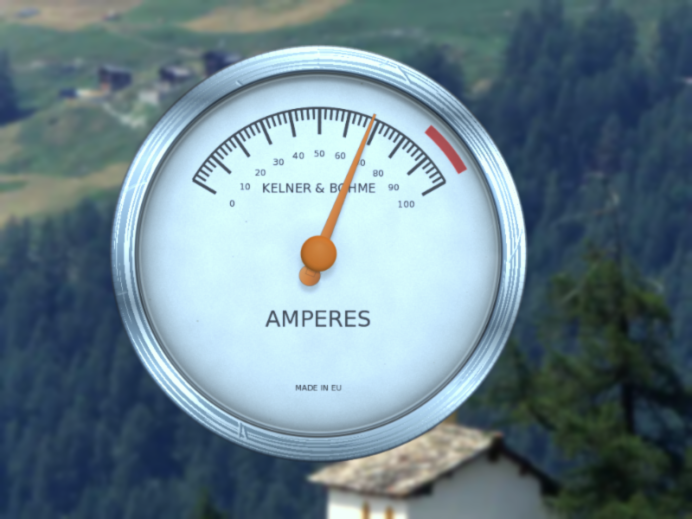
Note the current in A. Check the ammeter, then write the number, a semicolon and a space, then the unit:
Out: 68; A
